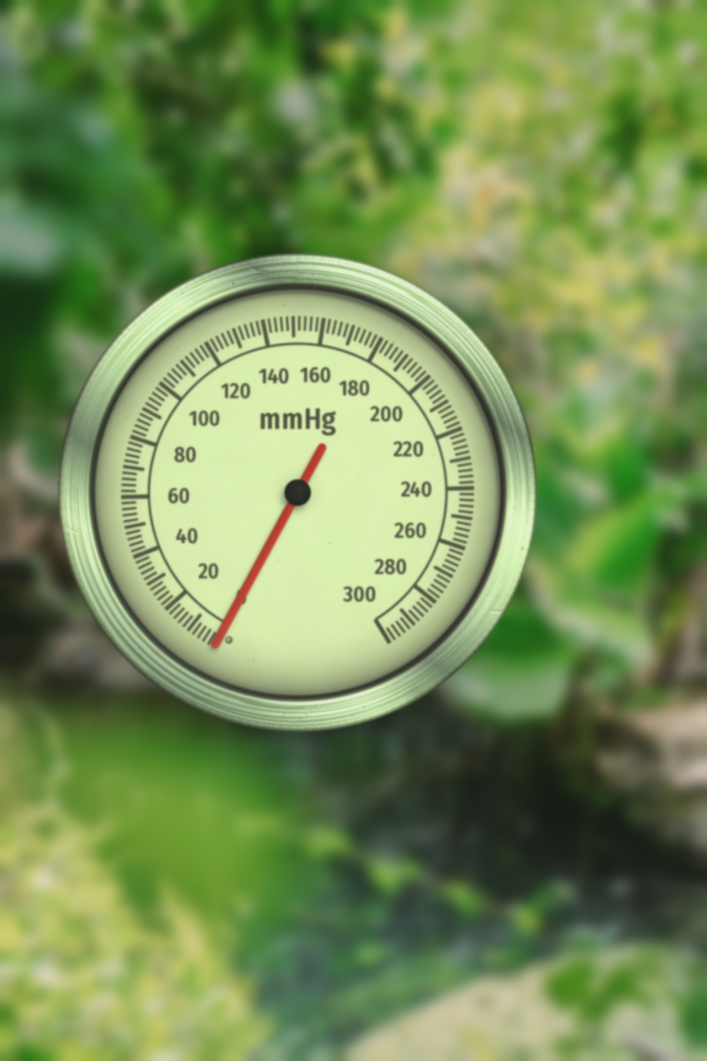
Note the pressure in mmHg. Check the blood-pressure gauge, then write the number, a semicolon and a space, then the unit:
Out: 0; mmHg
